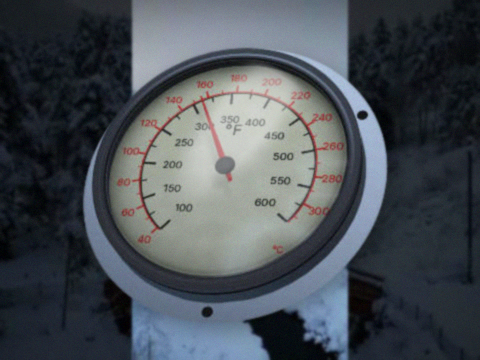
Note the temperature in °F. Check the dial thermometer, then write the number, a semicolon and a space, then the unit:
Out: 312.5; °F
